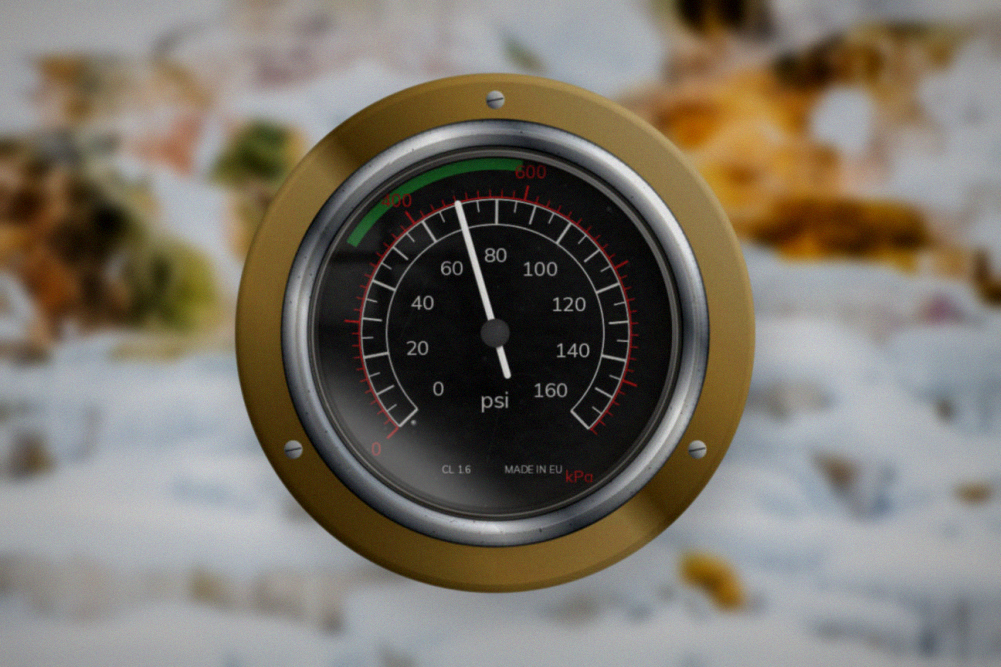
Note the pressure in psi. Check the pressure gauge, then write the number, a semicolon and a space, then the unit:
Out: 70; psi
